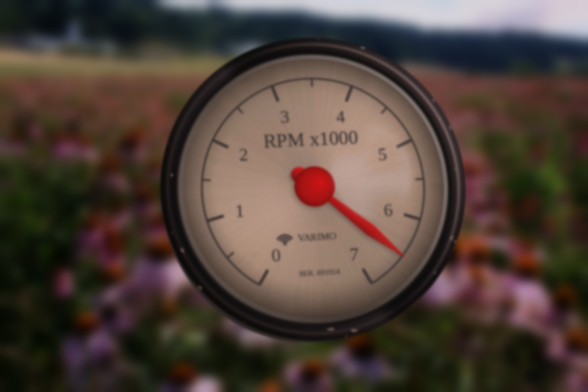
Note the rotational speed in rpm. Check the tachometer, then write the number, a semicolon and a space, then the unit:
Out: 6500; rpm
